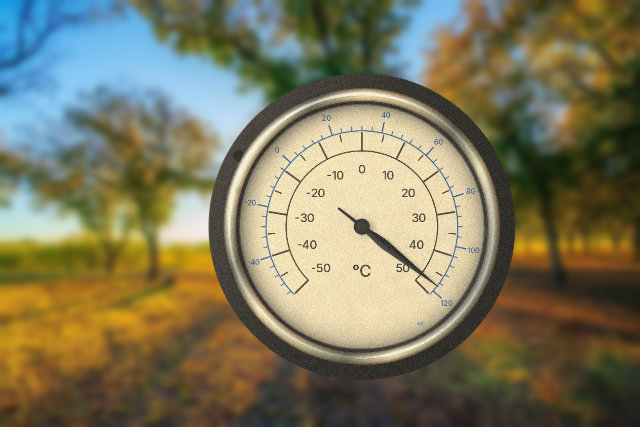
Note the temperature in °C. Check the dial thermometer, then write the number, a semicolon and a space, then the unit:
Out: 47.5; °C
